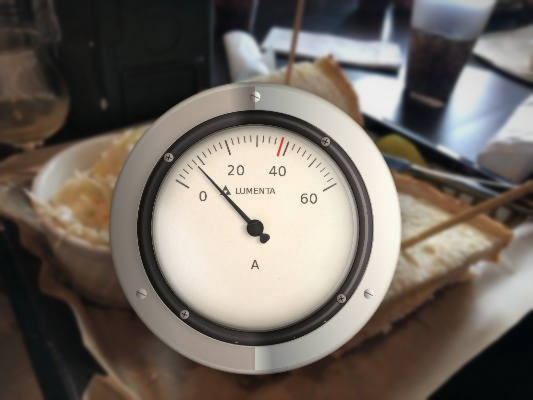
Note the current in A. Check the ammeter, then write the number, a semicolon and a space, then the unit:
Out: 8; A
